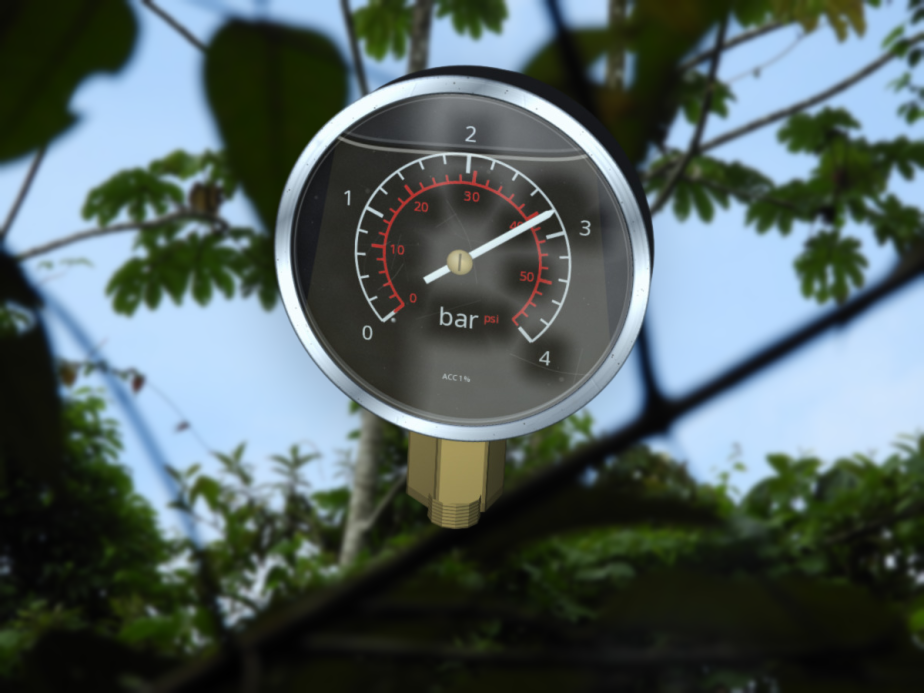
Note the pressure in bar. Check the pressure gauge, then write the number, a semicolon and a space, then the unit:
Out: 2.8; bar
